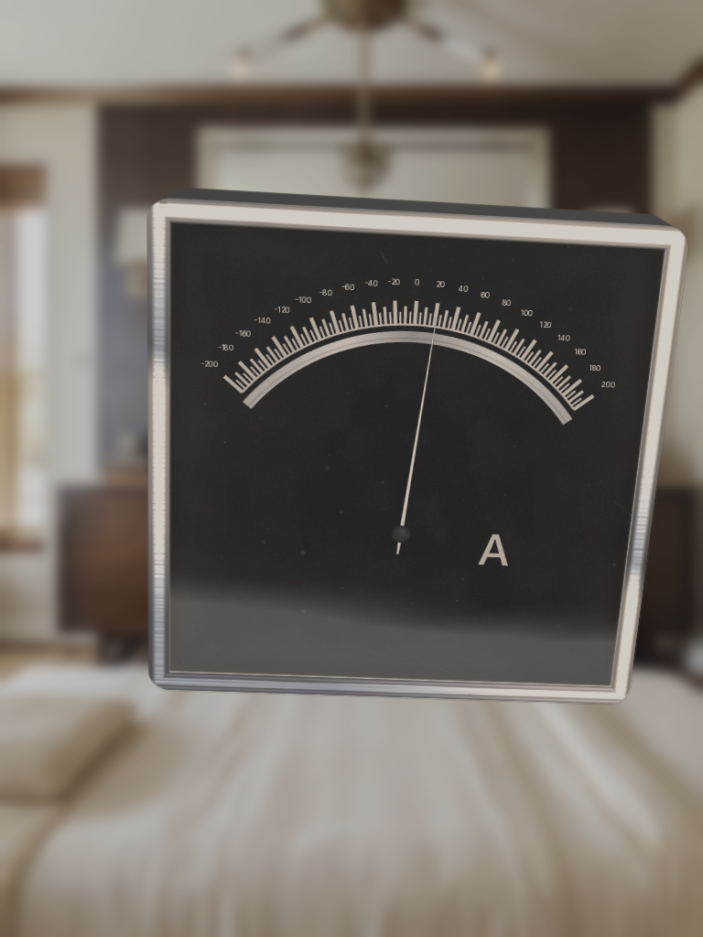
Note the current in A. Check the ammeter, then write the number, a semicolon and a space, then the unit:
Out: 20; A
